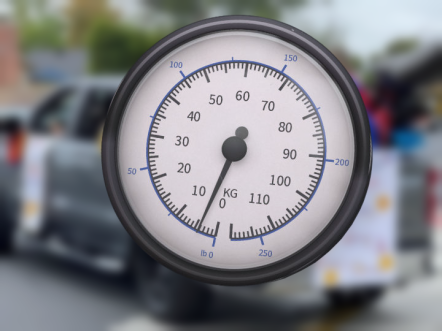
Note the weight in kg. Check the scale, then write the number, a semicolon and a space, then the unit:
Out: 4; kg
